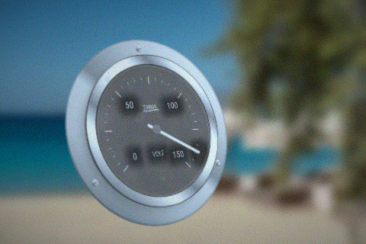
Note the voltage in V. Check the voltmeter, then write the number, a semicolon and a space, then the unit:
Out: 140; V
